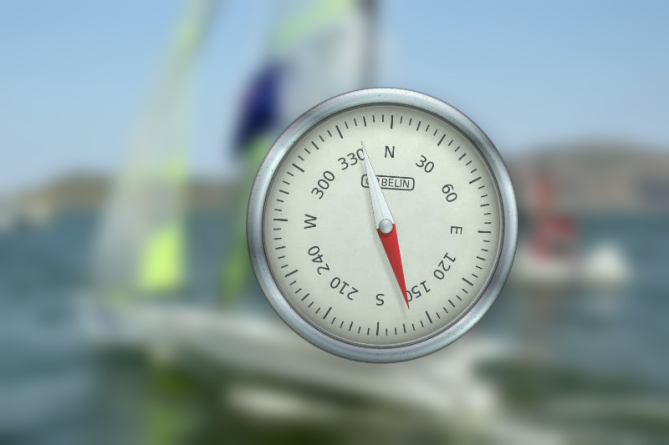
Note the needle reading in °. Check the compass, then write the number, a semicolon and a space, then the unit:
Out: 160; °
